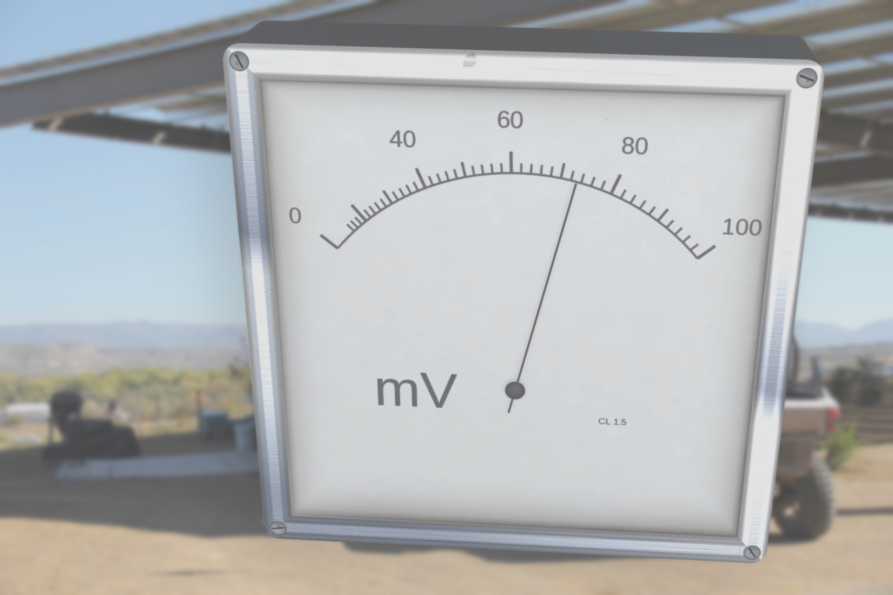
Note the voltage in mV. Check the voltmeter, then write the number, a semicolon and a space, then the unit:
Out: 73; mV
